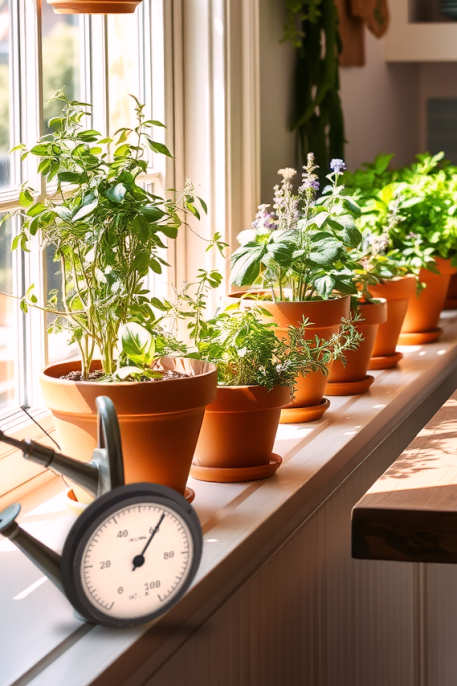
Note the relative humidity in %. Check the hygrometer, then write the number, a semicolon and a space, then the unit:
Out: 60; %
